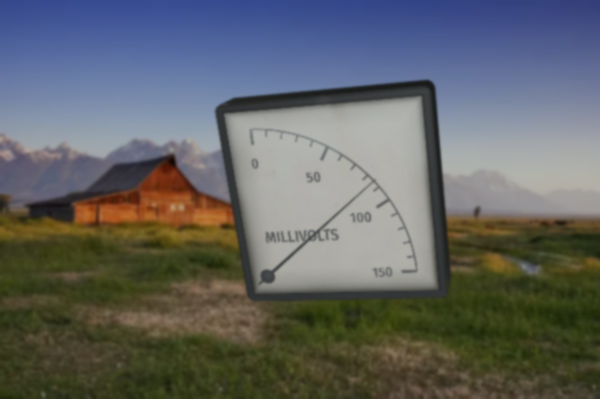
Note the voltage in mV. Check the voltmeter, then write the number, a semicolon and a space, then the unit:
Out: 85; mV
